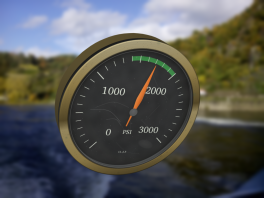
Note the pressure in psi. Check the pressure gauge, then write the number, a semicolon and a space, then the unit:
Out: 1700; psi
